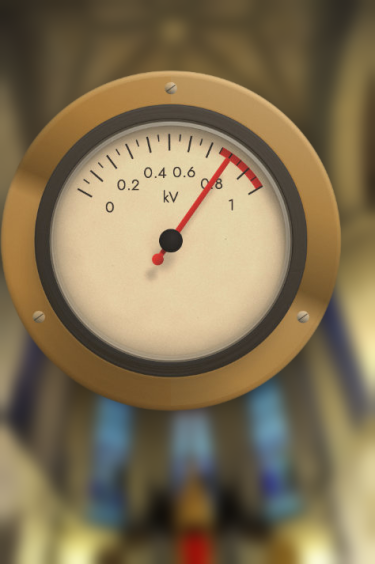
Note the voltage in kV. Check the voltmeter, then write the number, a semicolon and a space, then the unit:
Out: 0.8; kV
